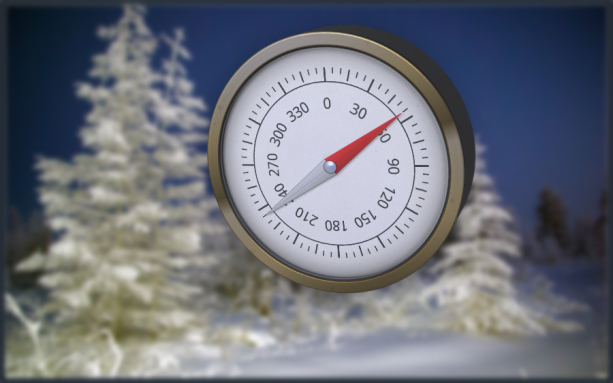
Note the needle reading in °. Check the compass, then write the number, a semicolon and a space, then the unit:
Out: 55; °
